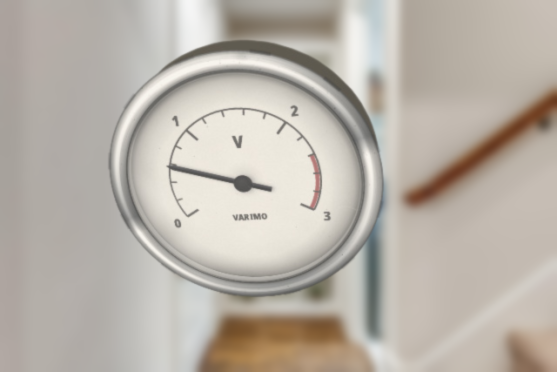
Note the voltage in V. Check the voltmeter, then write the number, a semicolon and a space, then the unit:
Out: 0.6; V
